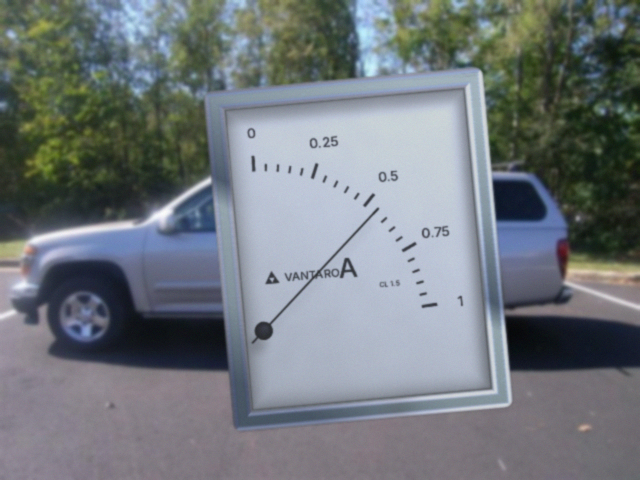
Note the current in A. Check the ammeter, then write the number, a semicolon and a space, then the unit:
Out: 0.55; A
